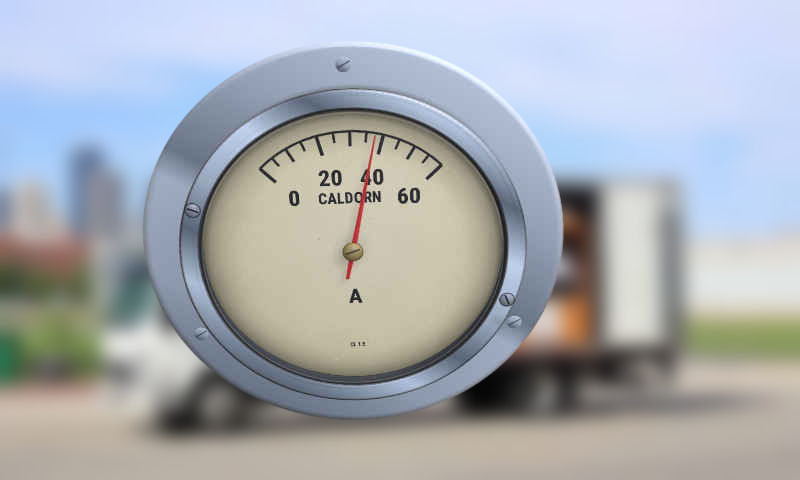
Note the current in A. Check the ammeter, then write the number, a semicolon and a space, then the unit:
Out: 37.5; A
